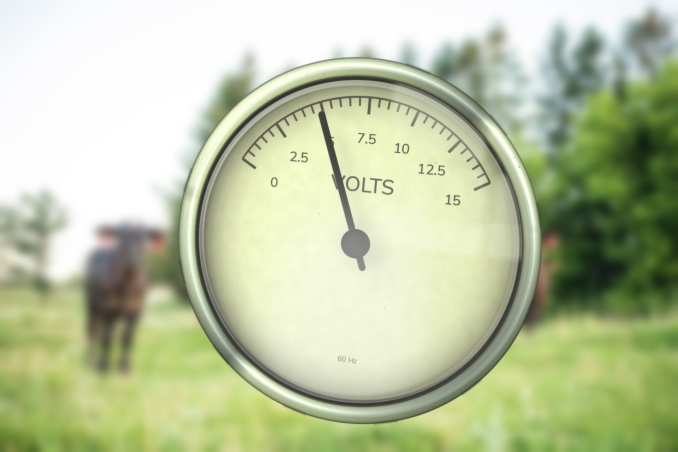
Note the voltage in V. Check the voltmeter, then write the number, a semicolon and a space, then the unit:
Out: 5; V
